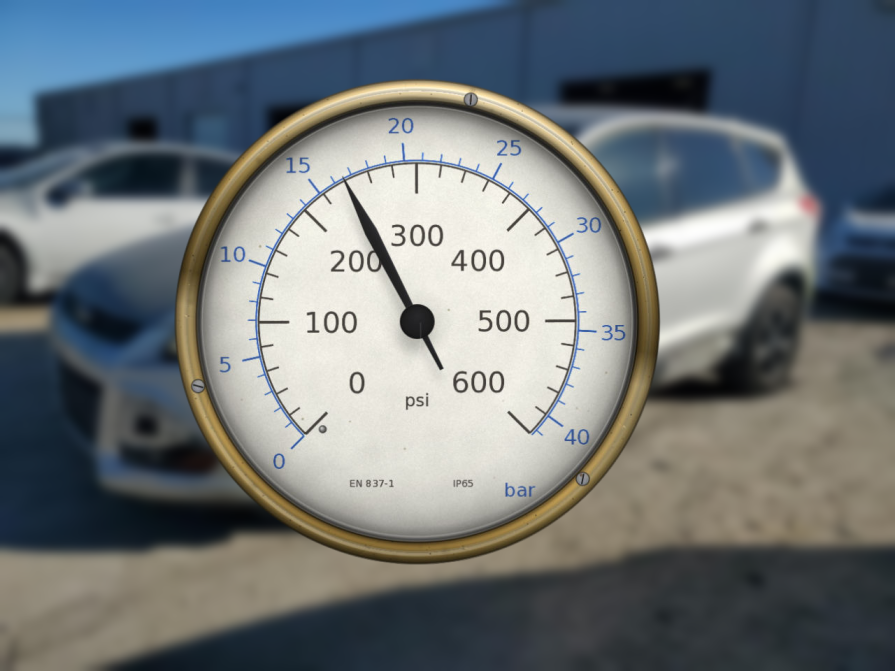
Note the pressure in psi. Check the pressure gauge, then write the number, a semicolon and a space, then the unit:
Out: 240; psi
